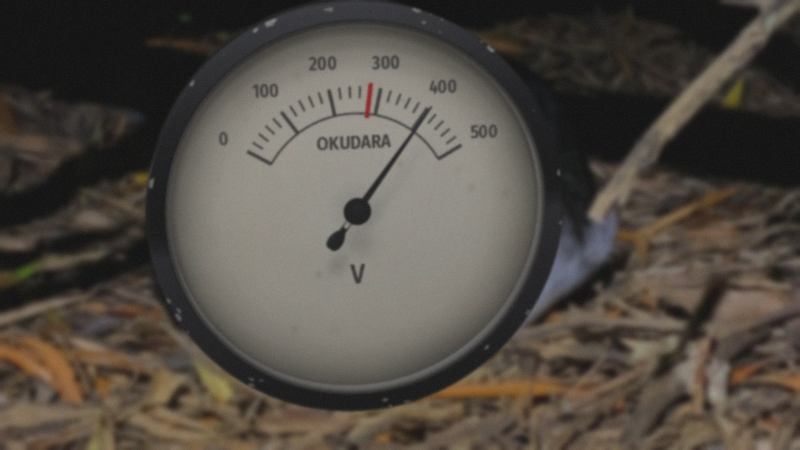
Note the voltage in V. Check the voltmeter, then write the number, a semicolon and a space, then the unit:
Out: 400; V
